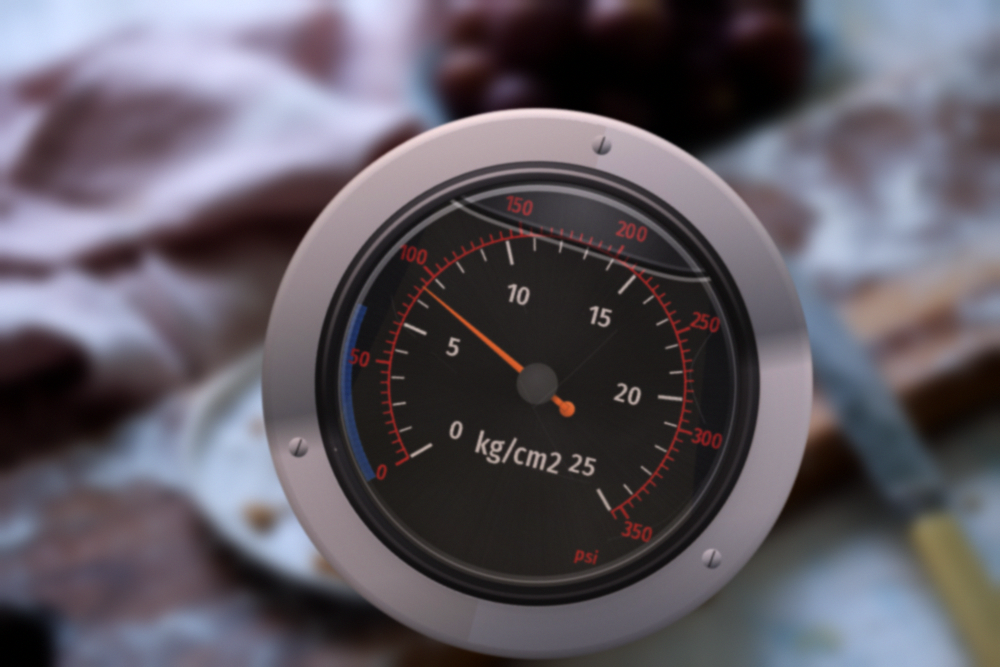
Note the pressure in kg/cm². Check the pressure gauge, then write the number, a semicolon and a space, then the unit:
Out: 6.5; kg/cm²
